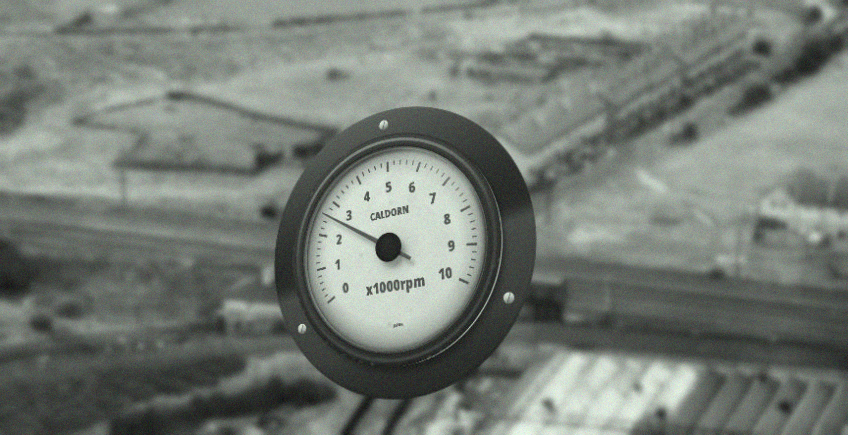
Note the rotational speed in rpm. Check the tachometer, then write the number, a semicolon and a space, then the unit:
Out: 2600; rpm
